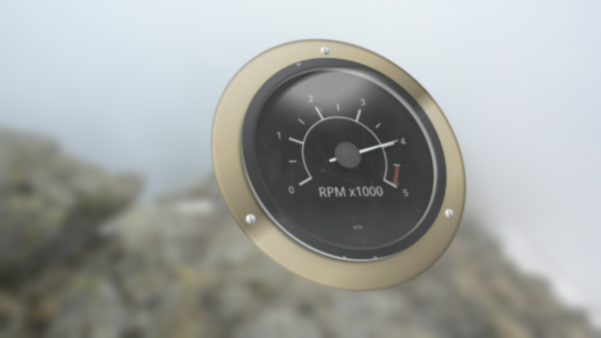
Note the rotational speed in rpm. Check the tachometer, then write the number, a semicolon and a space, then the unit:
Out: 4000; rpm
